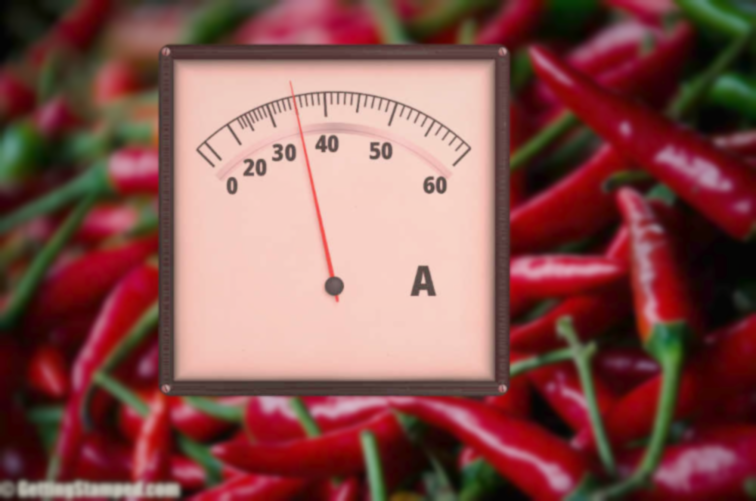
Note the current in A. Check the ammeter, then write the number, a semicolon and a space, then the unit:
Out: 35; A
